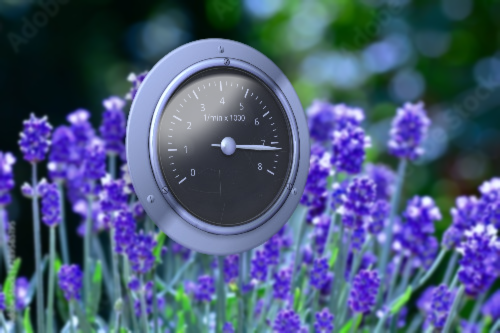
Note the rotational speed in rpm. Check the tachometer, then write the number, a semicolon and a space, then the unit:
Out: 7200; rpm
